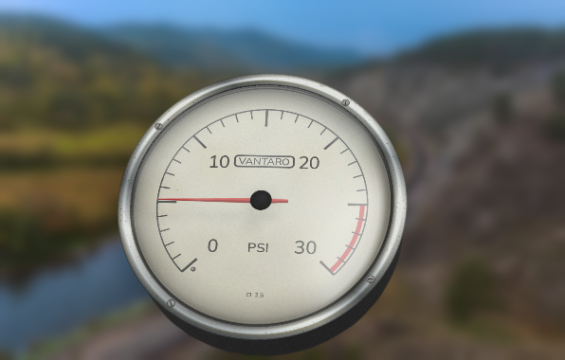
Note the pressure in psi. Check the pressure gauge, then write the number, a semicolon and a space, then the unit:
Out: 5; psi
